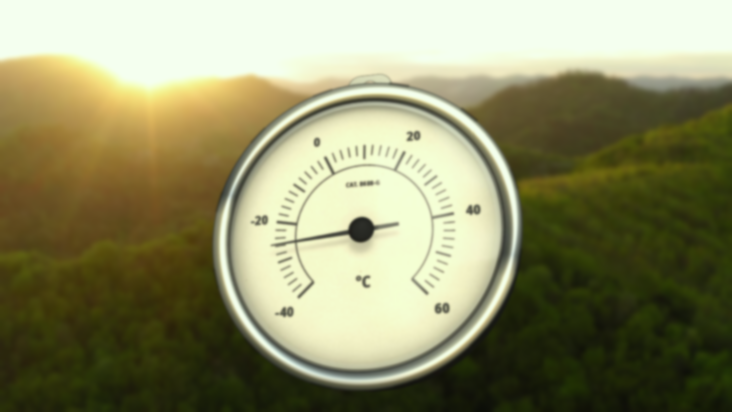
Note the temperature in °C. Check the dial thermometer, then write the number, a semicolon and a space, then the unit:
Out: -26; °C
